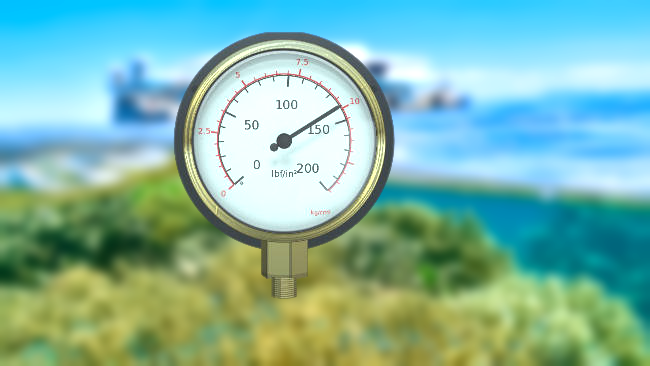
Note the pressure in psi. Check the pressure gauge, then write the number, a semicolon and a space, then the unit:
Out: 140; psi
